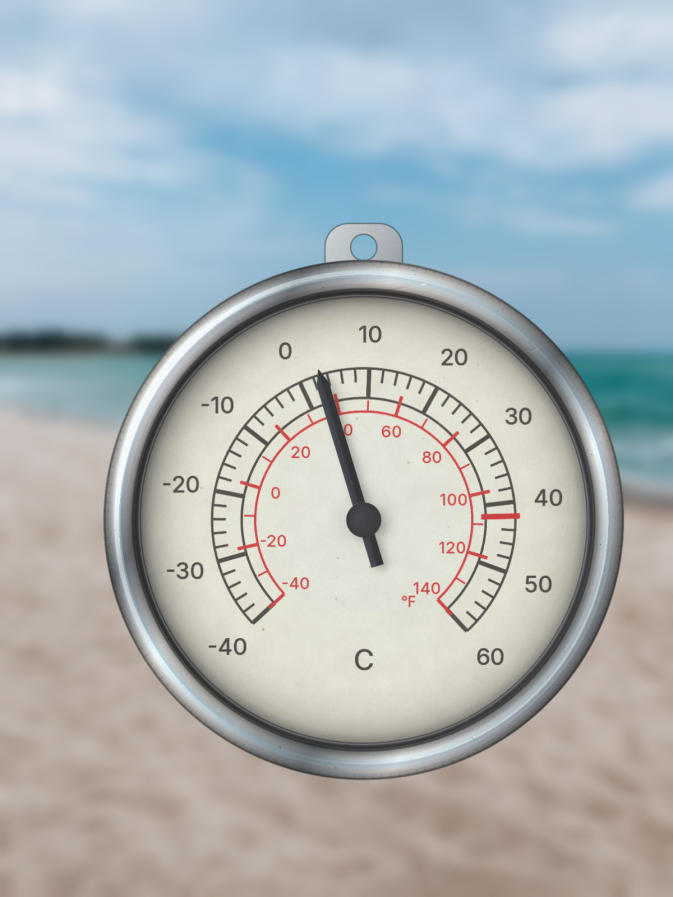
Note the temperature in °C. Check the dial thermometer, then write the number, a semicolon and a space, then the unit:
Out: 3; °C
